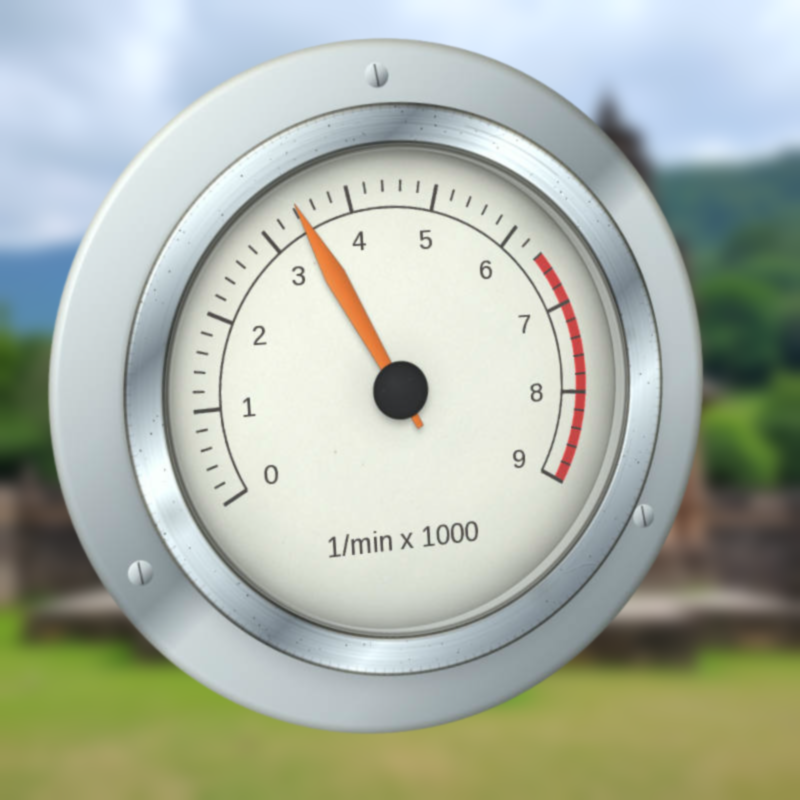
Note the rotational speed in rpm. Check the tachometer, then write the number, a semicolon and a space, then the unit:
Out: 3400; rpm
